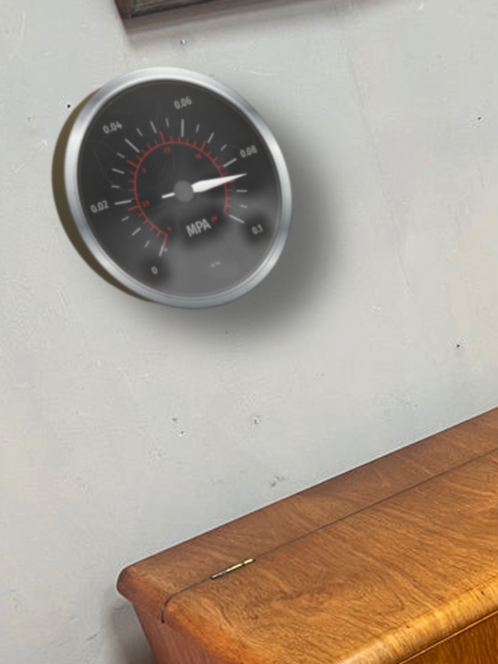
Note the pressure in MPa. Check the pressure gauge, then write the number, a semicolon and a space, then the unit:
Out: 0.085; MPa
